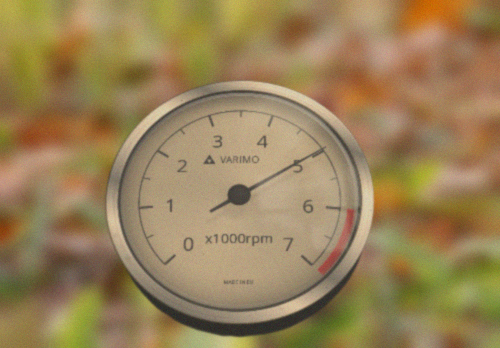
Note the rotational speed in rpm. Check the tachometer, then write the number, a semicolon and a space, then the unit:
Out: 5000; rpm
